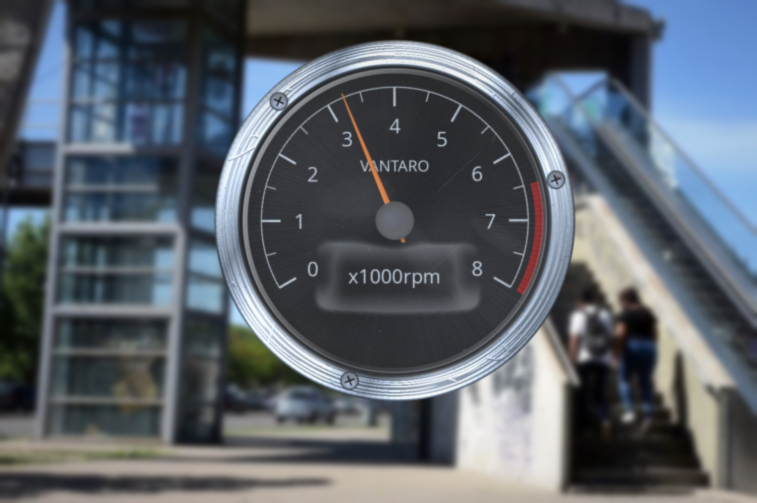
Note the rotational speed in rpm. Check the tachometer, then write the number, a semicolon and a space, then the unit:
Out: 3250; rpm
